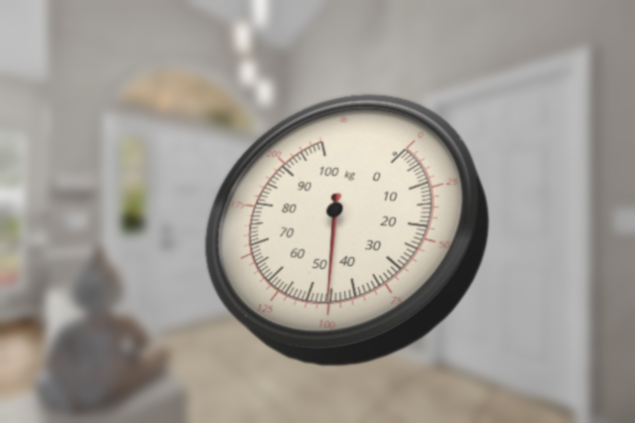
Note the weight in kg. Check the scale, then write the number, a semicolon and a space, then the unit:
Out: 45; kg
